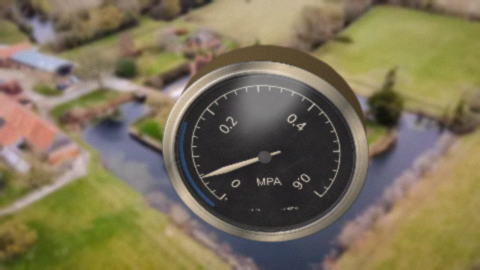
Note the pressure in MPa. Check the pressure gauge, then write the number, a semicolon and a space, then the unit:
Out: 0.06; MPa
